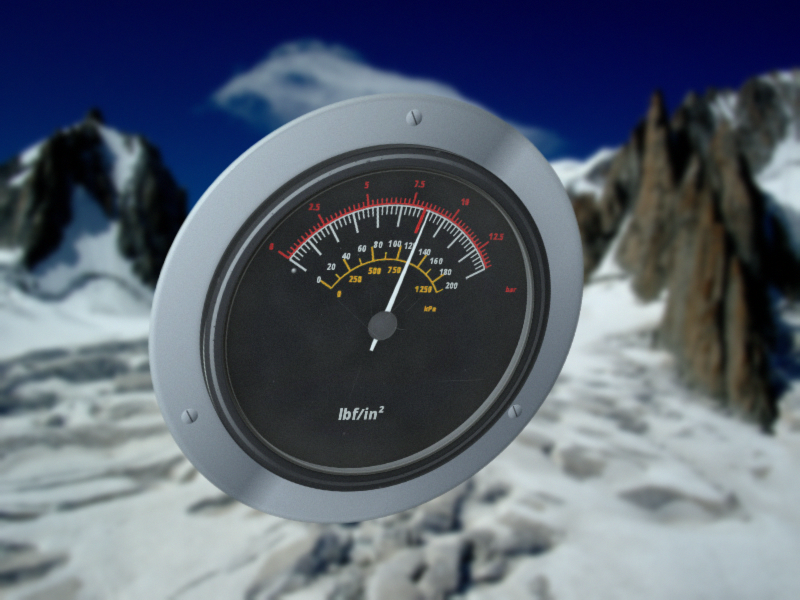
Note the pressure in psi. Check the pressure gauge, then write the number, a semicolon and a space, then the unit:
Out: 120; psi
